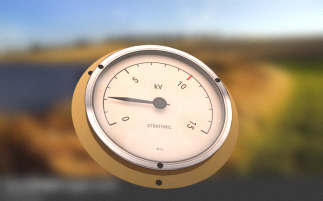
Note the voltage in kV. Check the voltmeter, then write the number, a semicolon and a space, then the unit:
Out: 2; kV
